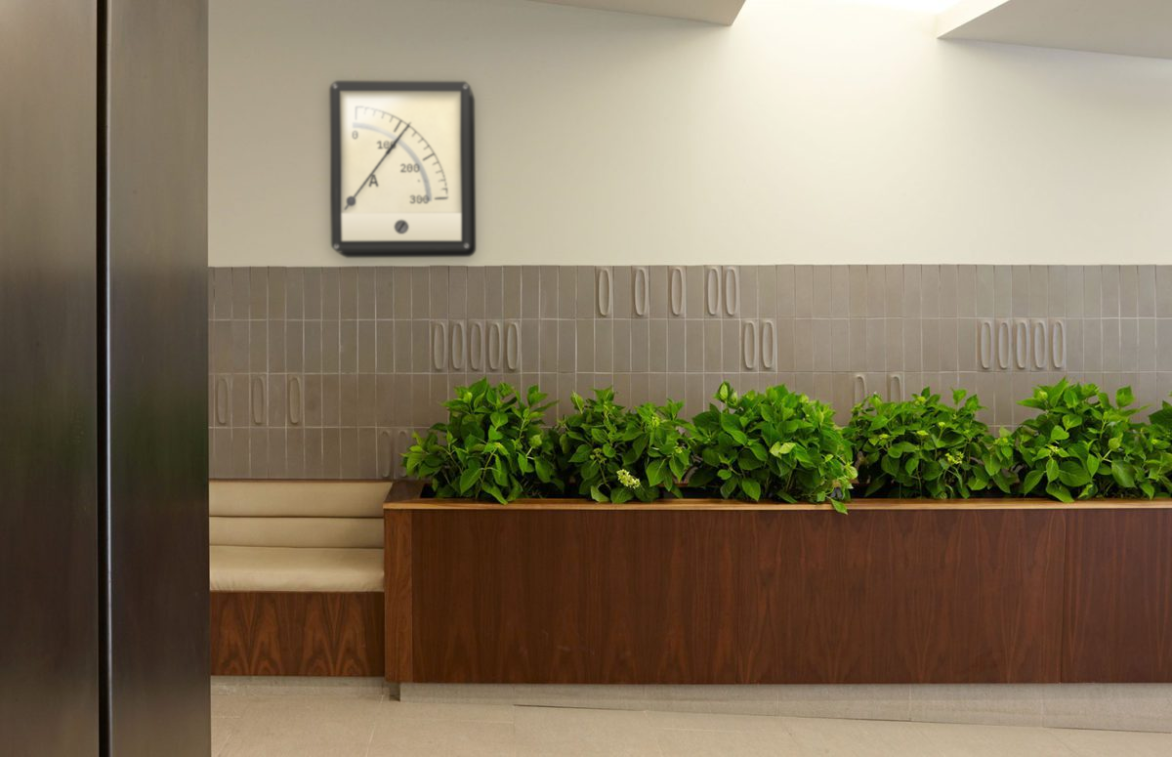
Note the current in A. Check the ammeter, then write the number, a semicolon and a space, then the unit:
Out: 120; A
